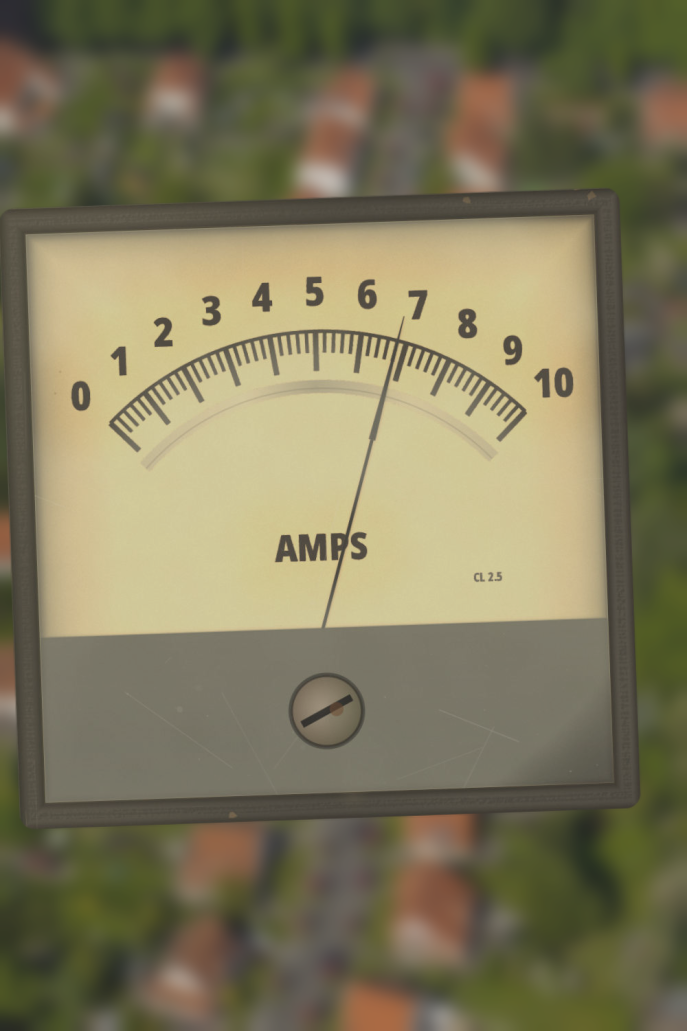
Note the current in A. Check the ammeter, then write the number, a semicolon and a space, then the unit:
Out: 6.8; A
